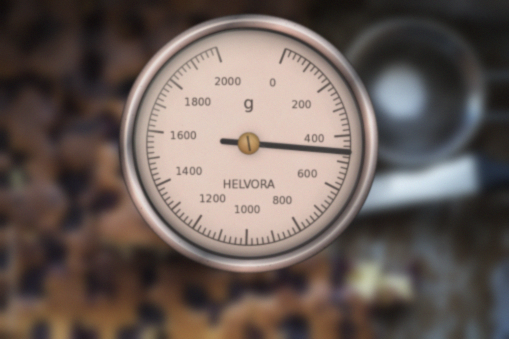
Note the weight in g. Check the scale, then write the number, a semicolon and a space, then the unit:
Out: 460; g
